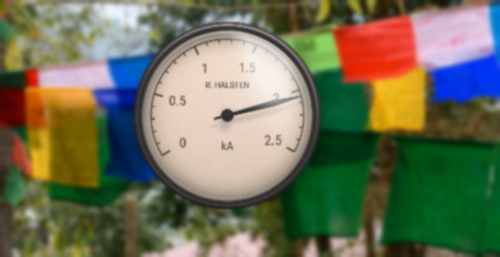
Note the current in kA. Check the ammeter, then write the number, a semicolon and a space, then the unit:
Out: 2.05; kA
